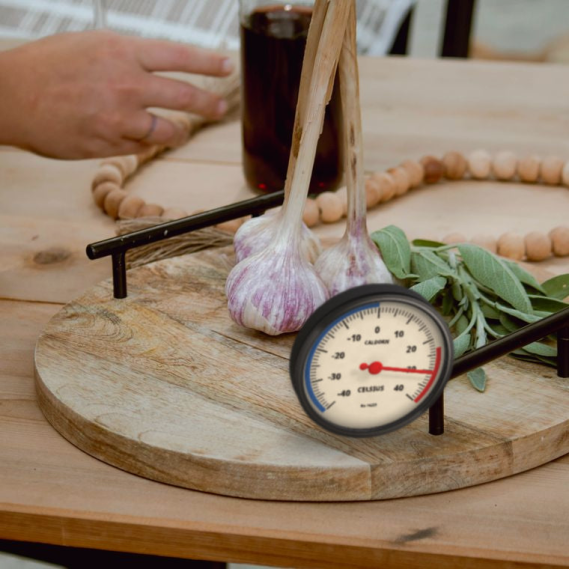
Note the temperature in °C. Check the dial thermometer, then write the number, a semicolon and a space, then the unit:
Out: 30; °C
